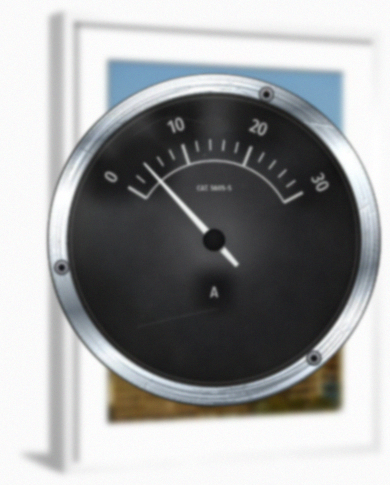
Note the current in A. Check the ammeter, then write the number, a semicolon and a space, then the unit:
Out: 4; A
